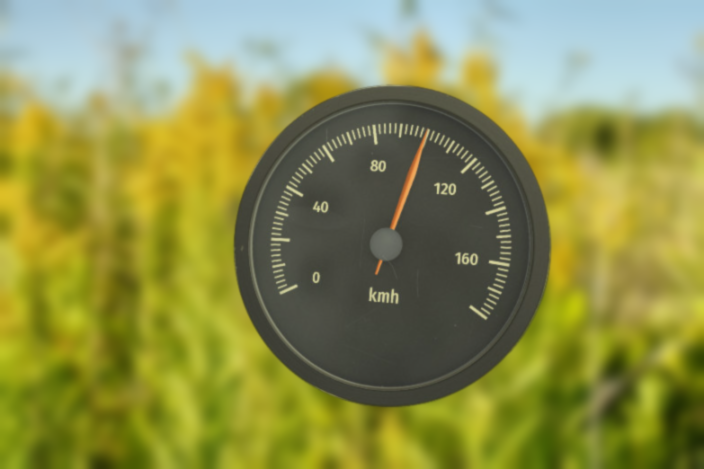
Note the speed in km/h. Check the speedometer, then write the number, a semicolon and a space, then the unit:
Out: 100; km/h
